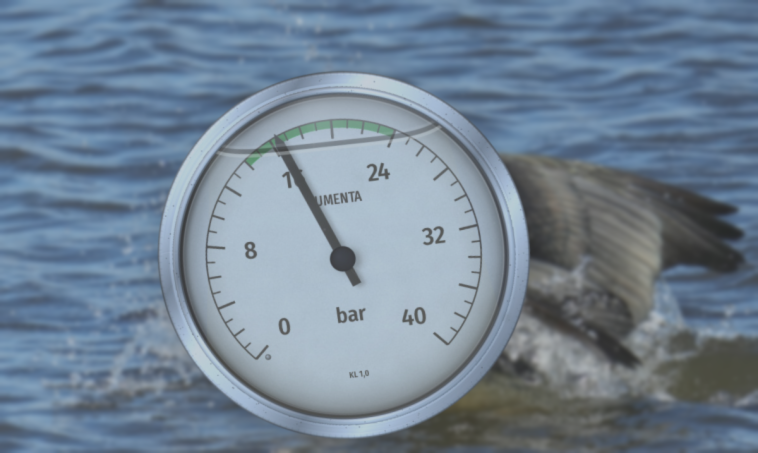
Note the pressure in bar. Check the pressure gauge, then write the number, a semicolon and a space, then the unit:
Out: 16.5; bar
